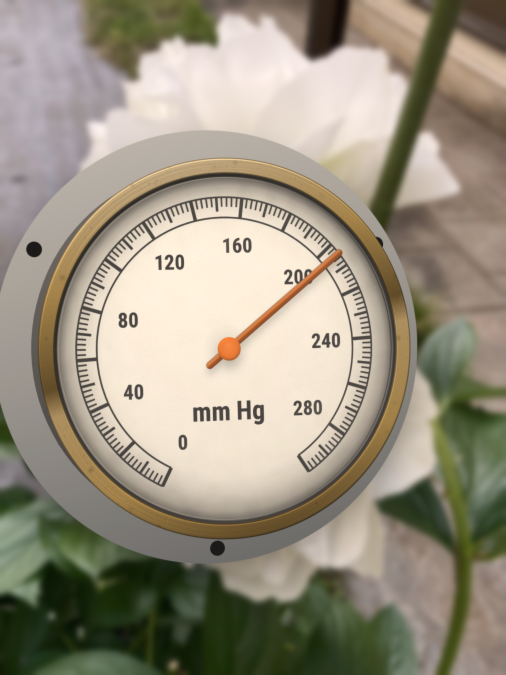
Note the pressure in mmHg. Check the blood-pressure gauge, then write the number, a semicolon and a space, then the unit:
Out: 204; mmHg
